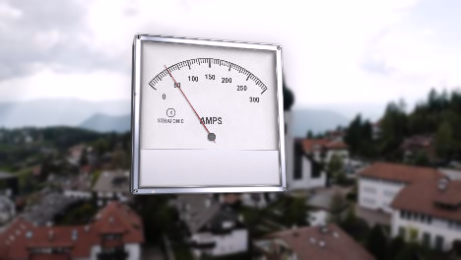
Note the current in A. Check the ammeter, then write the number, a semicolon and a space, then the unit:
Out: 50; A
